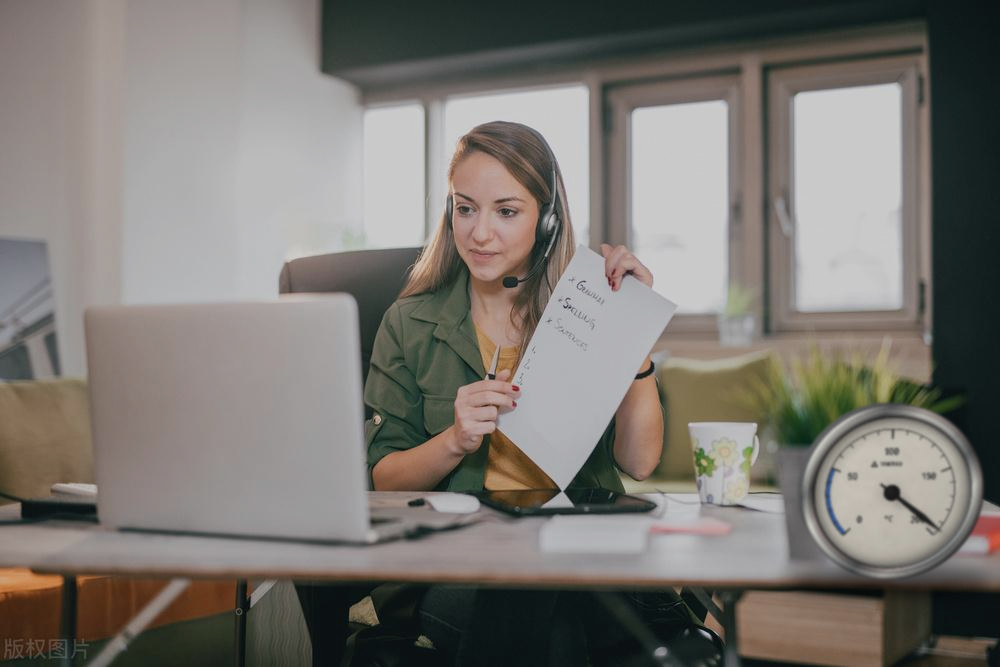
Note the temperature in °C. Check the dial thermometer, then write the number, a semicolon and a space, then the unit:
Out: 195; °C
